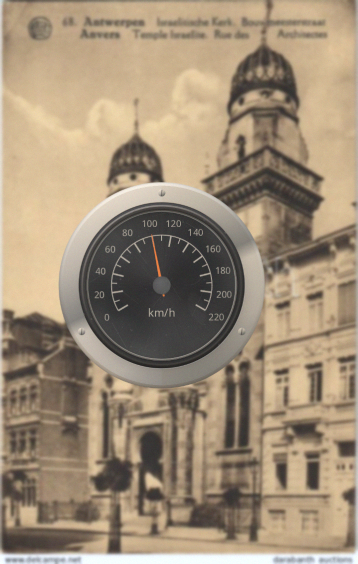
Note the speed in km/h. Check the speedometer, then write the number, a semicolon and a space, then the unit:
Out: 100; km/h
